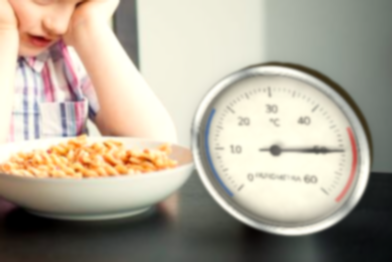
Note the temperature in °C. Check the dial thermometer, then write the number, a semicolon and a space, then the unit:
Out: 50; °C
